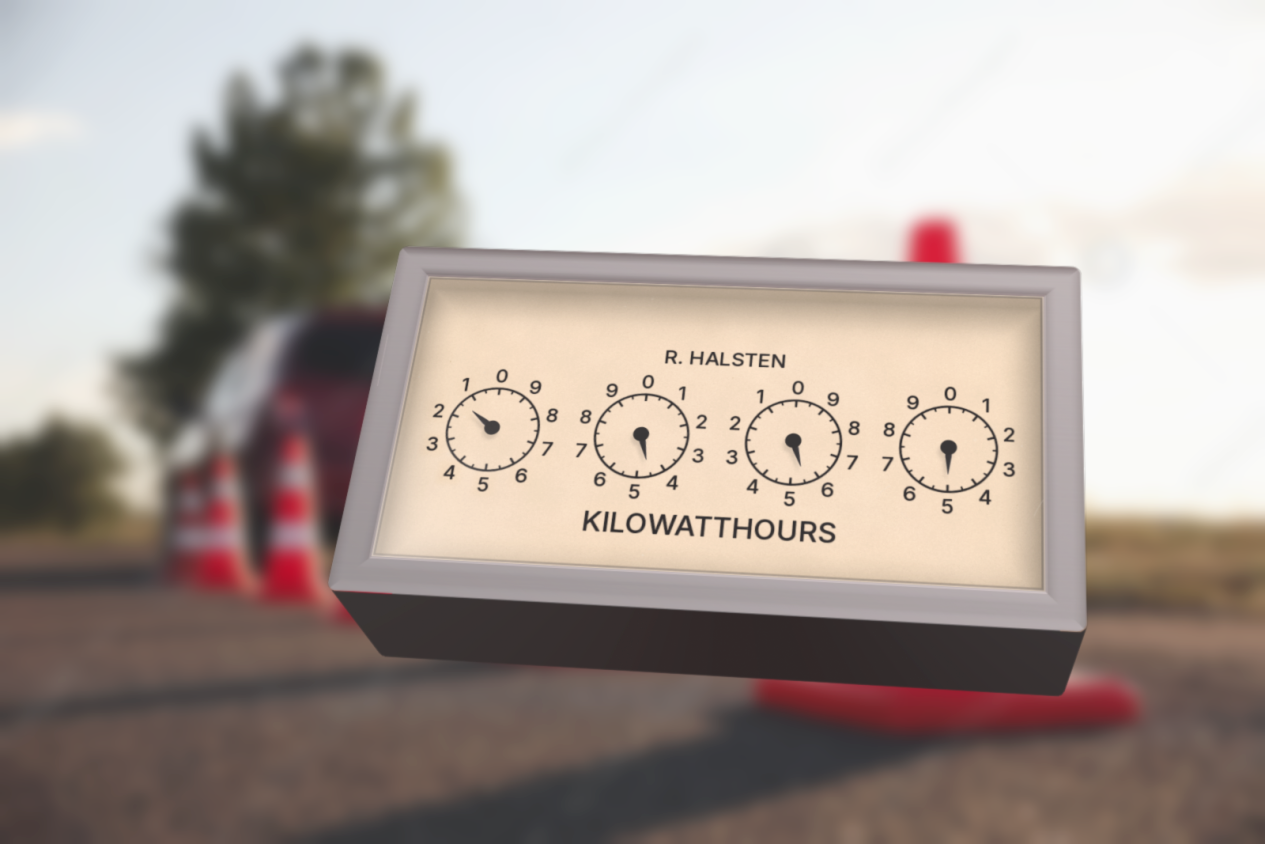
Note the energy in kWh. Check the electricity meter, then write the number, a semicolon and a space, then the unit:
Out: 1455; kWh
